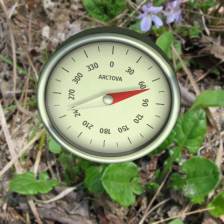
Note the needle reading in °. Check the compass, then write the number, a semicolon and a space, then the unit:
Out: 67.5; °
